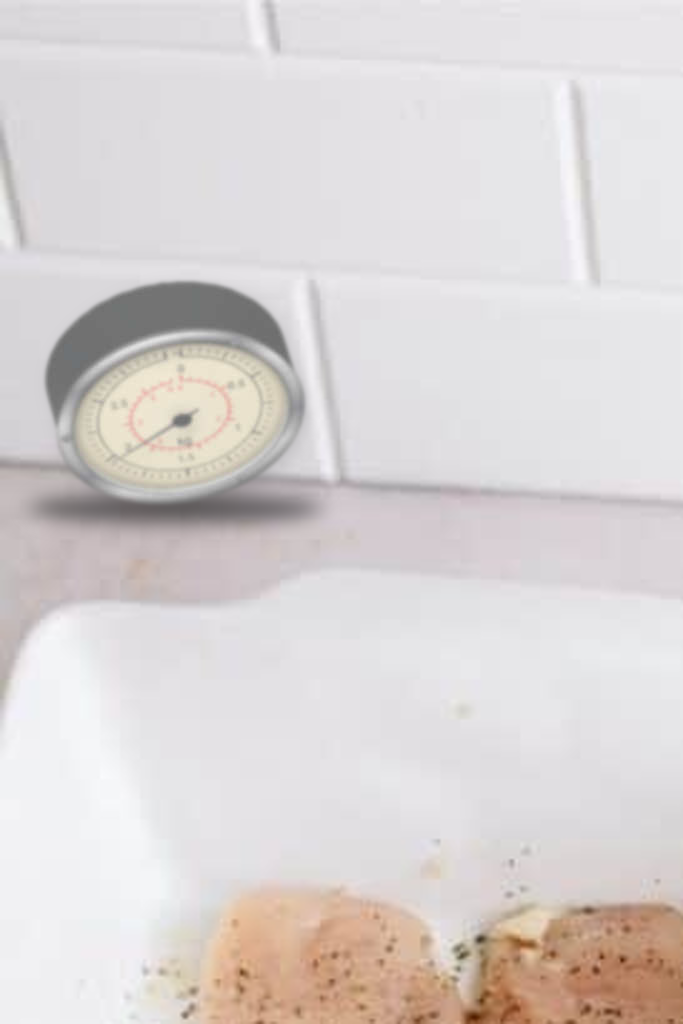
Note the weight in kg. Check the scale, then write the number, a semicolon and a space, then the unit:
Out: 2; kg
